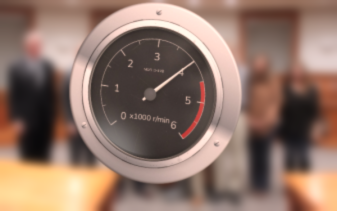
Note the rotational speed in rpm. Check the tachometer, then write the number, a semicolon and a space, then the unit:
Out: 4000; rpm
